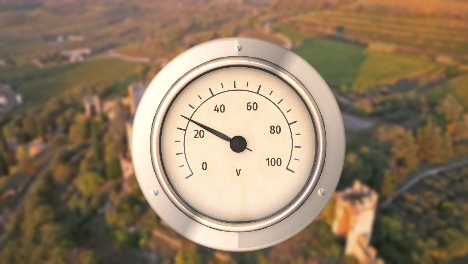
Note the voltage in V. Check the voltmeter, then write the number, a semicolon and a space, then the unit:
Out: 25; V
